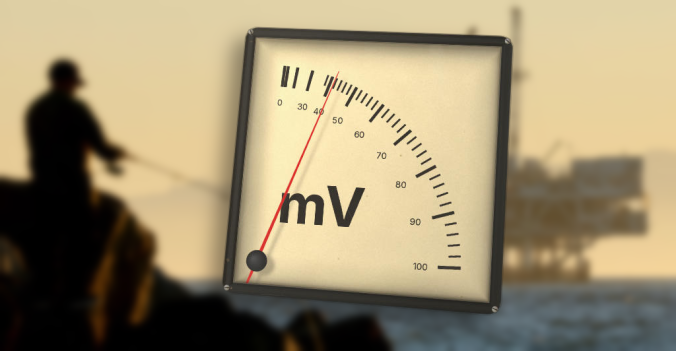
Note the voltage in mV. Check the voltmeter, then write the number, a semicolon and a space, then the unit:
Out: 42; mV
